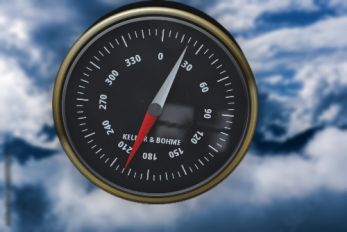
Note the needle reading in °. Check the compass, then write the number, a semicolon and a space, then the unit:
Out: 200; °
